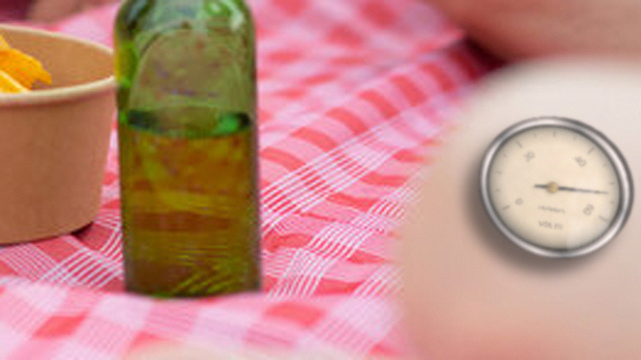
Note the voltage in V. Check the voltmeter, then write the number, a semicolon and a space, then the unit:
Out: 52.5; V
